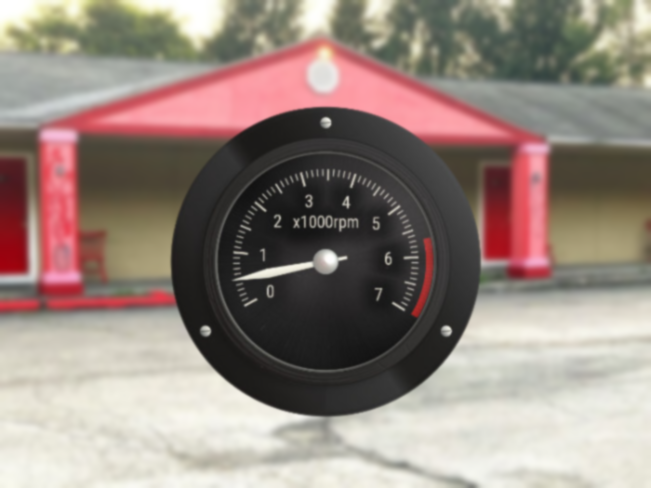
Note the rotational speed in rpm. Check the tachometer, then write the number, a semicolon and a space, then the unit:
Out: 500; rpm
